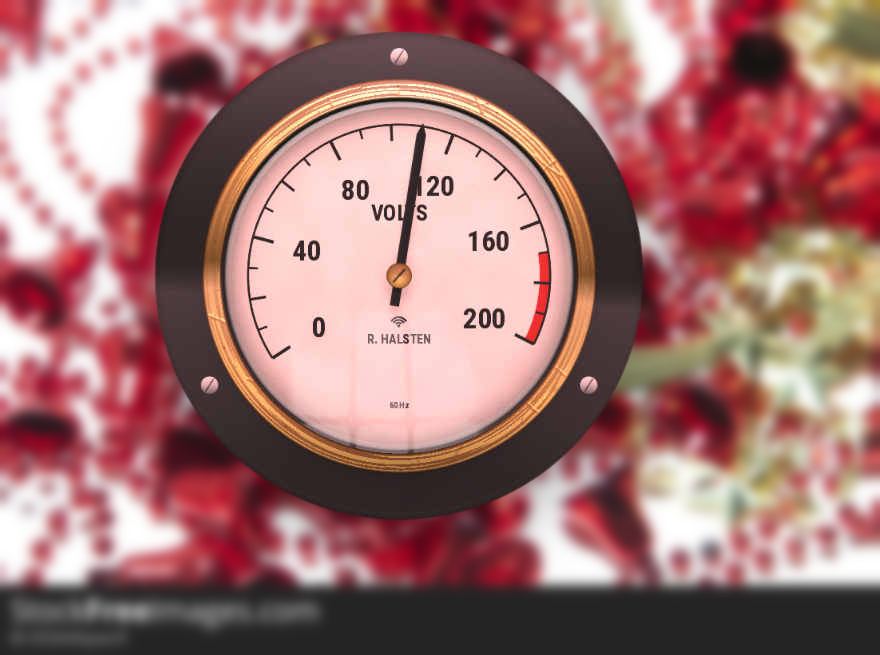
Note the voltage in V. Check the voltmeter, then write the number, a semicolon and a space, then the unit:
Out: 110; V
